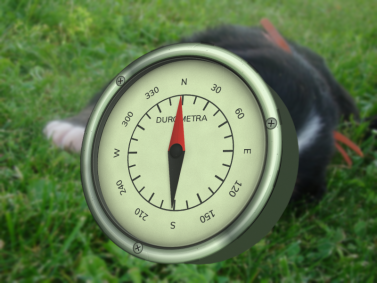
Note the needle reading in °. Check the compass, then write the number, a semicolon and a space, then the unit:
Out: 0; °
